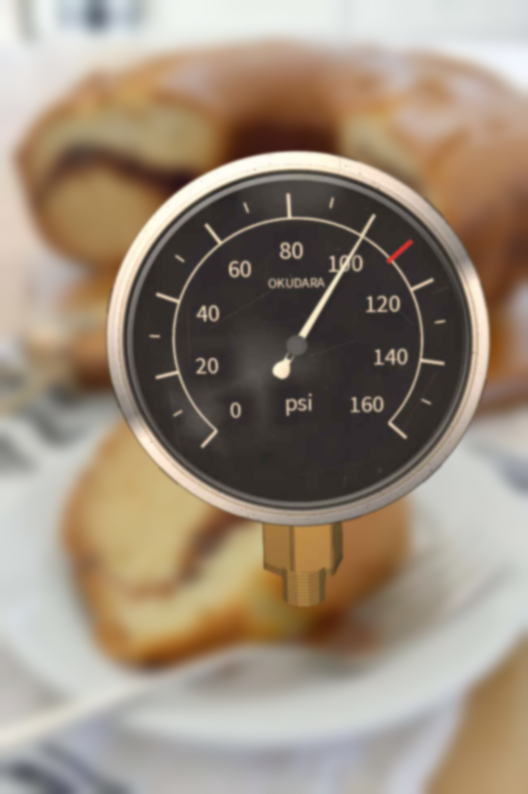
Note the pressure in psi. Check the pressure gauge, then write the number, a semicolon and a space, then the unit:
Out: 100; psi
